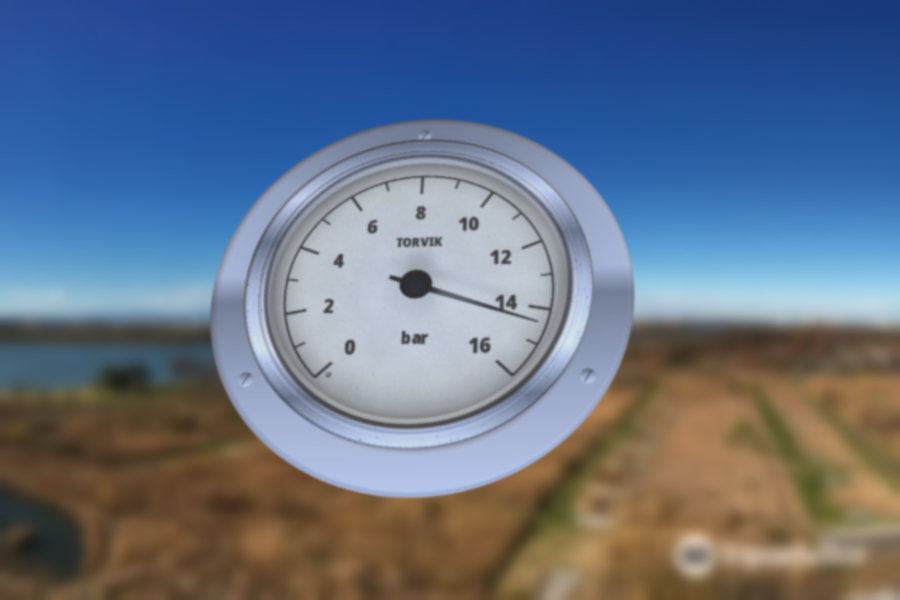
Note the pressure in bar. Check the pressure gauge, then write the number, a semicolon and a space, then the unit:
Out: 14.5; bar
